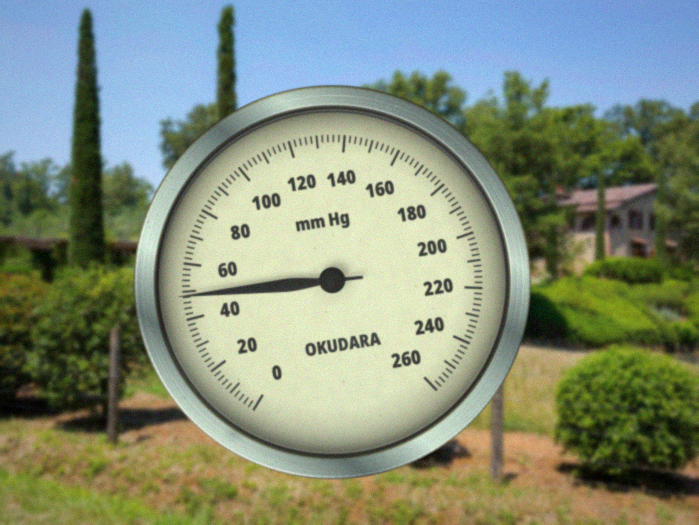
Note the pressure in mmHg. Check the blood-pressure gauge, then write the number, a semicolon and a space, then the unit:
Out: 48; mmHg
